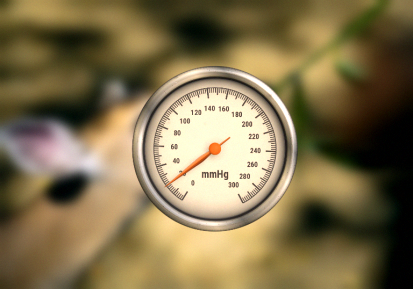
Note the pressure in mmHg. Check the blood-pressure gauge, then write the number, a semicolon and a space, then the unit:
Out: 20; mmHg
